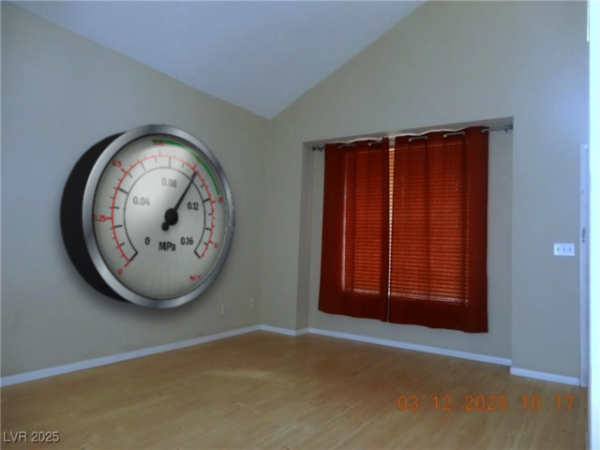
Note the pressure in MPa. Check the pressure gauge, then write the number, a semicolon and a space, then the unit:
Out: 0.1; MPa
